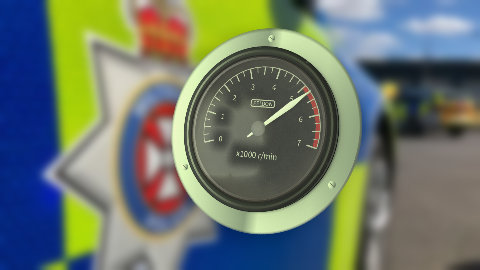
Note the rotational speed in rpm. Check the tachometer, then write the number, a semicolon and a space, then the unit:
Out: 5250; rpm
